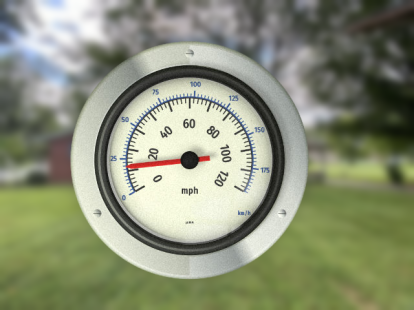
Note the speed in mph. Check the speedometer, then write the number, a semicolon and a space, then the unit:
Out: 12; mph
